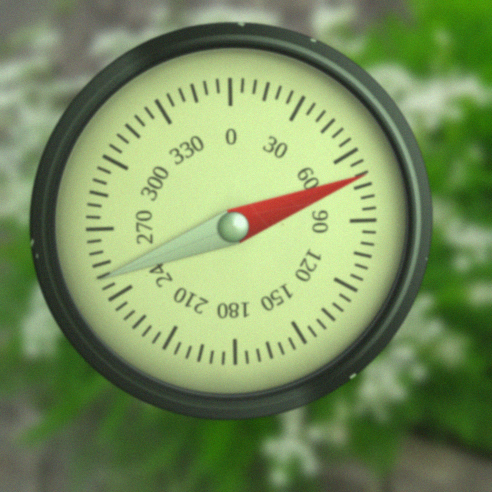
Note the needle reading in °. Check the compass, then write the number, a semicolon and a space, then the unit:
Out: 70; °
